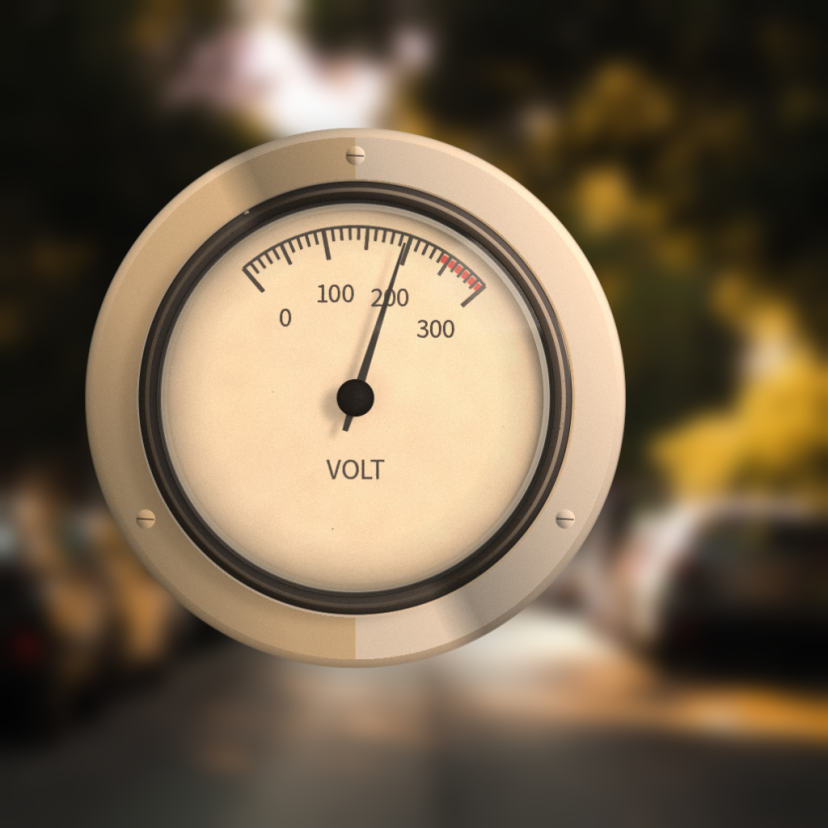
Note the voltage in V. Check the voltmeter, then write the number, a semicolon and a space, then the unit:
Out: 195; V
